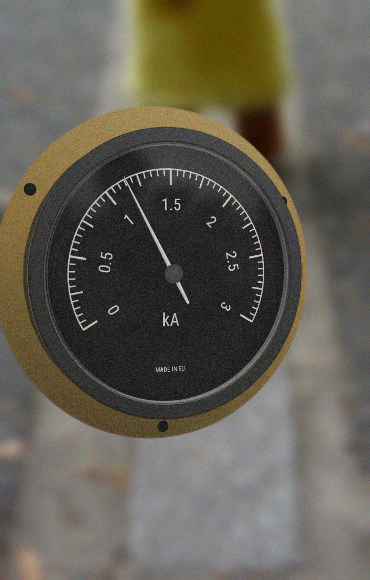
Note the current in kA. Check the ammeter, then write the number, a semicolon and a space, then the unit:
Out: 1.15; kA
